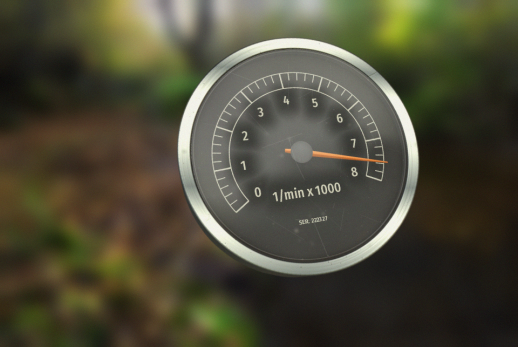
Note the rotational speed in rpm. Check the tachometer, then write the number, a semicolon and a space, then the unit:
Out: 7600; rpm
